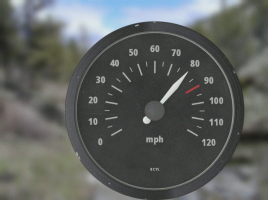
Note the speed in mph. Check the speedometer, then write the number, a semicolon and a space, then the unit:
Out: 80; mph
